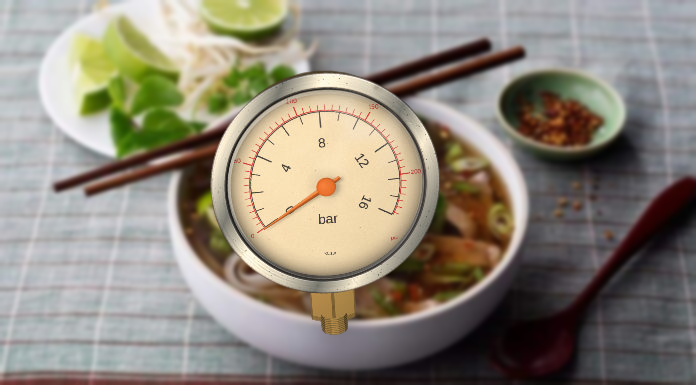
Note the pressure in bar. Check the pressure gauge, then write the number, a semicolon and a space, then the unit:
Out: 0; bar
